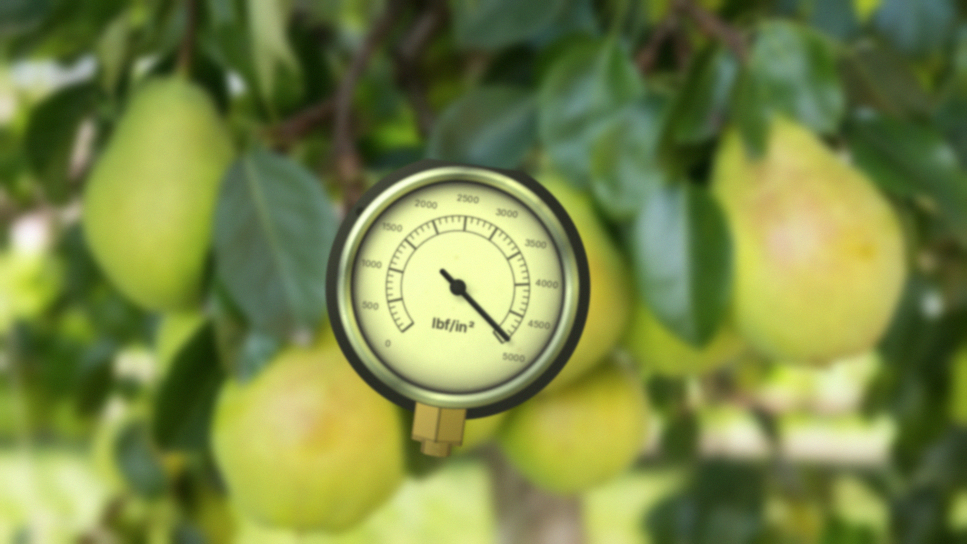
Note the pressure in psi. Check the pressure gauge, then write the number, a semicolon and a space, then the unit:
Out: 4900; psi
